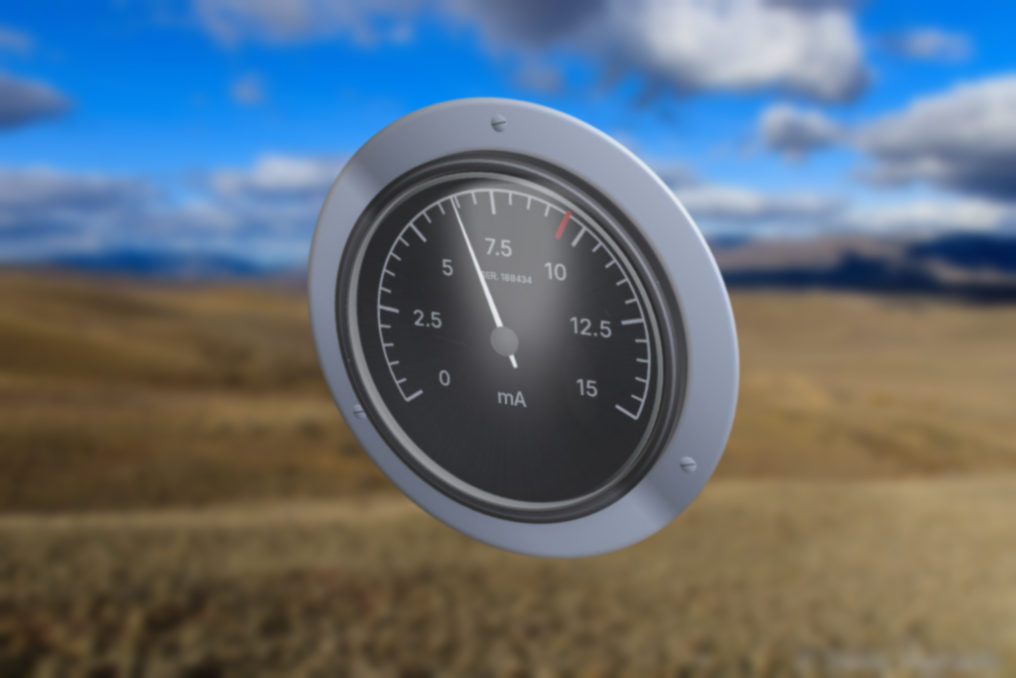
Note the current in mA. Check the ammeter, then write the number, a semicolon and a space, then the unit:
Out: 6.5; mA
